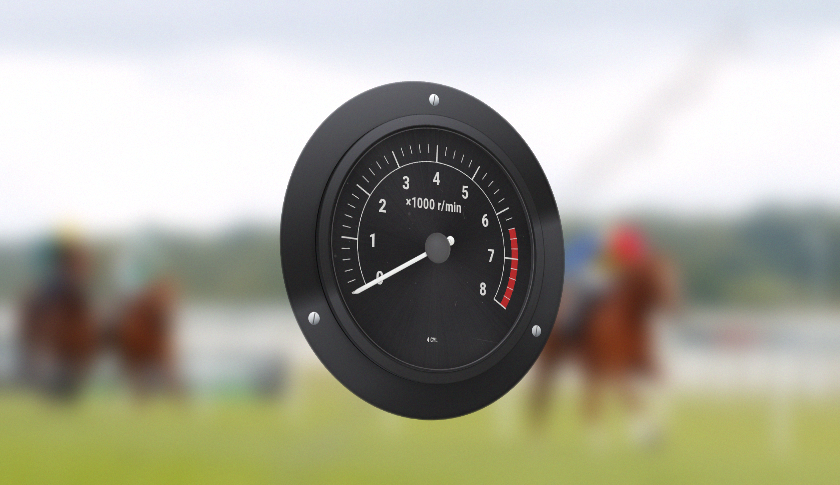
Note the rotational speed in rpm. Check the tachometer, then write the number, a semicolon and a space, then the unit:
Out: 0; rpm
